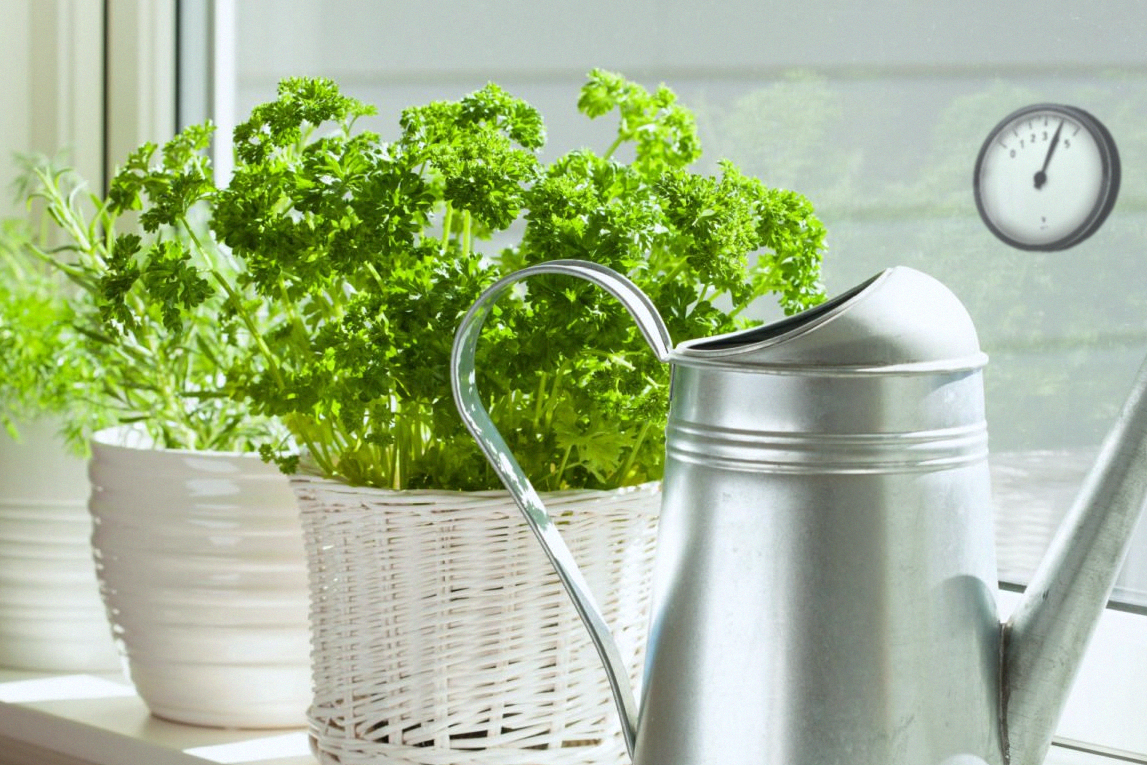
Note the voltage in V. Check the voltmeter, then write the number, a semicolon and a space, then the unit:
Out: 4; V
